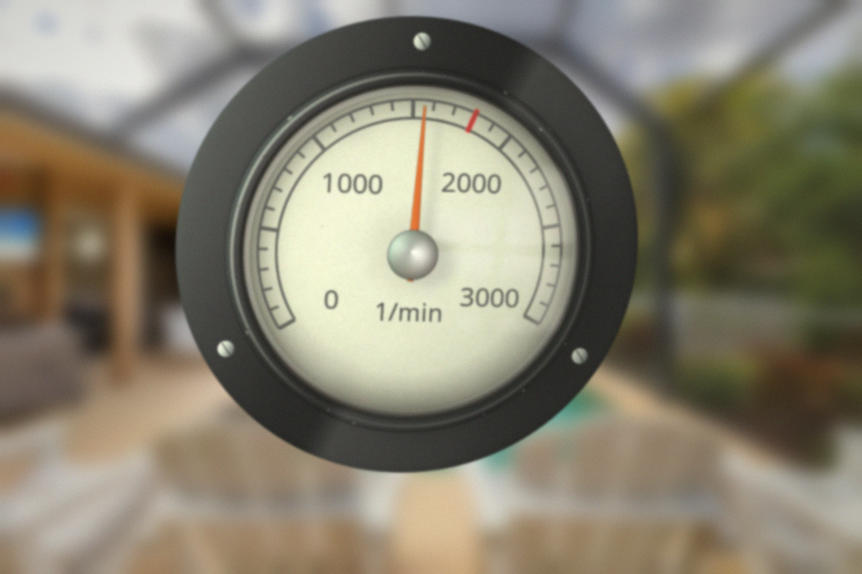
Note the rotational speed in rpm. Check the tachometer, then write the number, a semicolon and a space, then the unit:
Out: 1550; rpm
